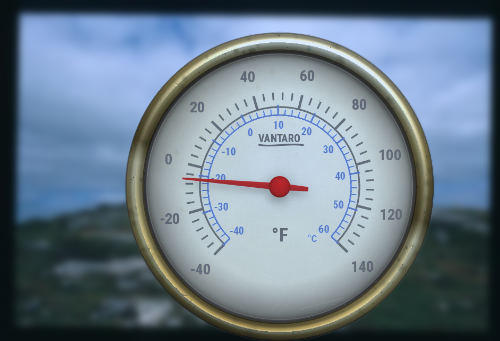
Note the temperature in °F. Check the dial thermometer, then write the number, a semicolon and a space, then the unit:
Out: -6; °F
